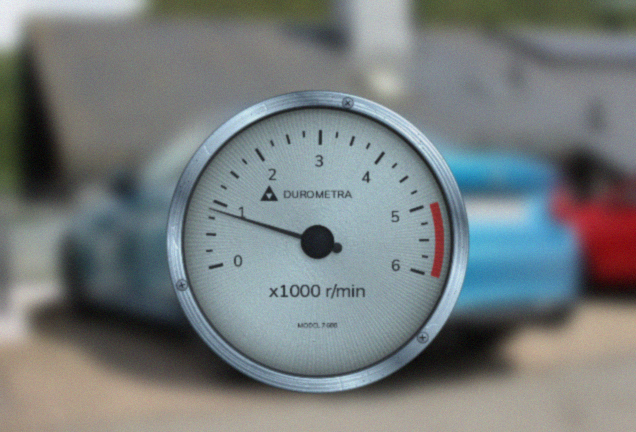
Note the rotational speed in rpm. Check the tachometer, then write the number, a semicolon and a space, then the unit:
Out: 875; rpm
